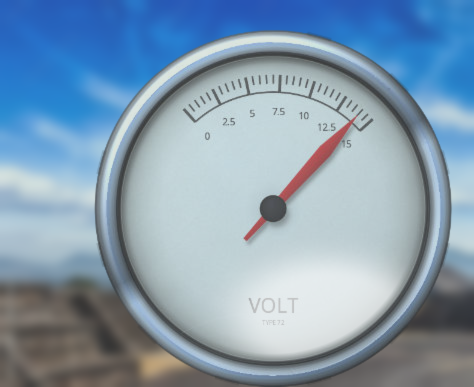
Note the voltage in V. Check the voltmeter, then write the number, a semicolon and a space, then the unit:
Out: 14; V
